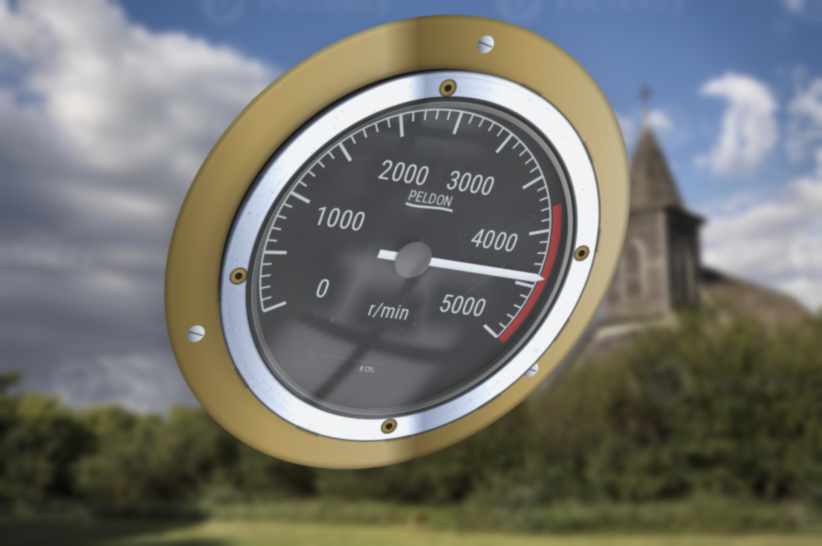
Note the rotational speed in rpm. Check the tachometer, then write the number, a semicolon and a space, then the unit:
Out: 4400; rpm
